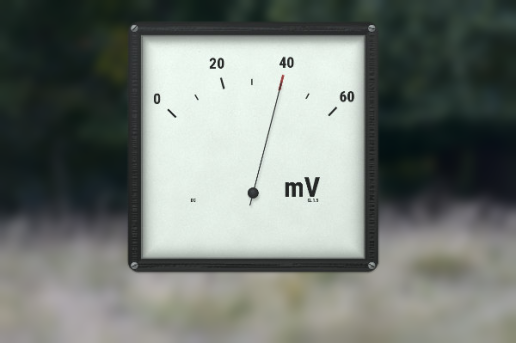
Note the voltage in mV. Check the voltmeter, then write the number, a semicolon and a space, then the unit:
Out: 40; mV
